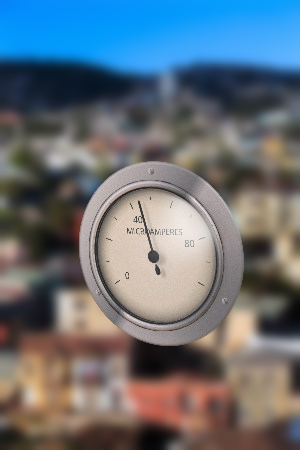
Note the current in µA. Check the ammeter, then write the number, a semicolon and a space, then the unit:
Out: 45; µA
